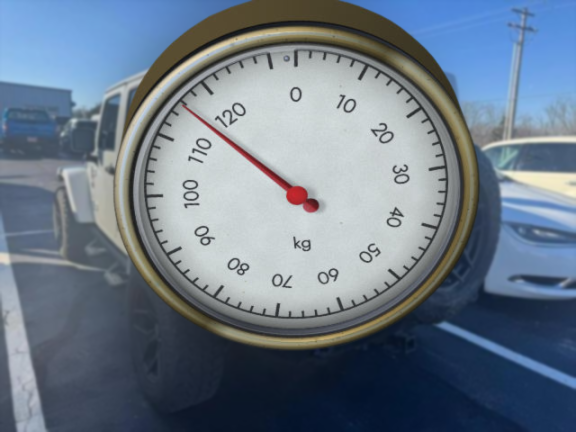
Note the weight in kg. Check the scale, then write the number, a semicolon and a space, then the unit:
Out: 116; kg
